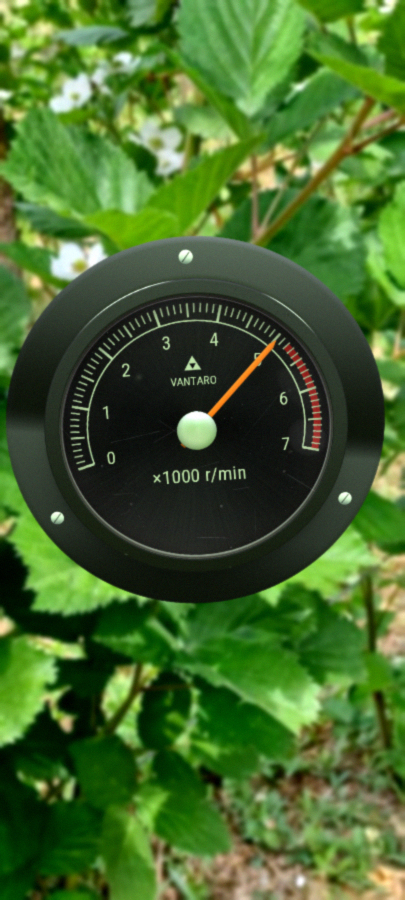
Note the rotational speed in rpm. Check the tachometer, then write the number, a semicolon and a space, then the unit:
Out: 5000; rpm
